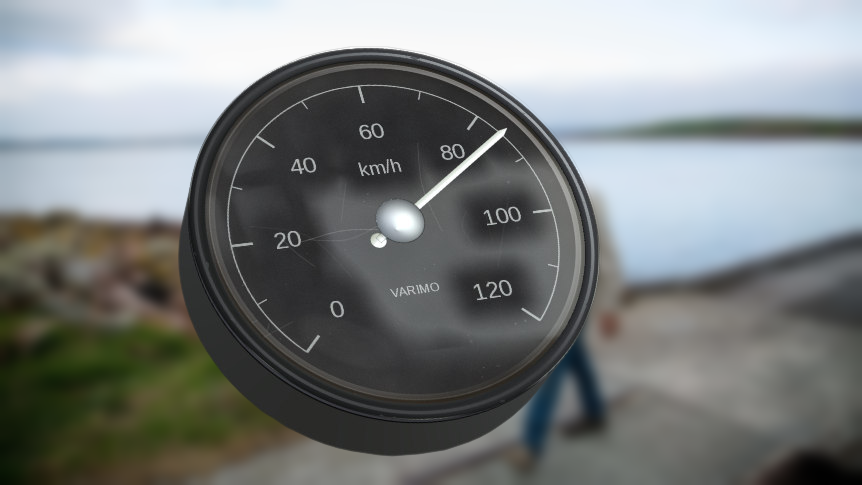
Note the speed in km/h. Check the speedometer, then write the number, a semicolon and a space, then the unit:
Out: 85; km/h
